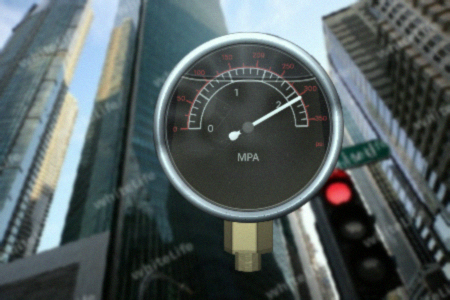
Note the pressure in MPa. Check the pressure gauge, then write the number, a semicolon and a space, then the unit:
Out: 2.1; MPa
